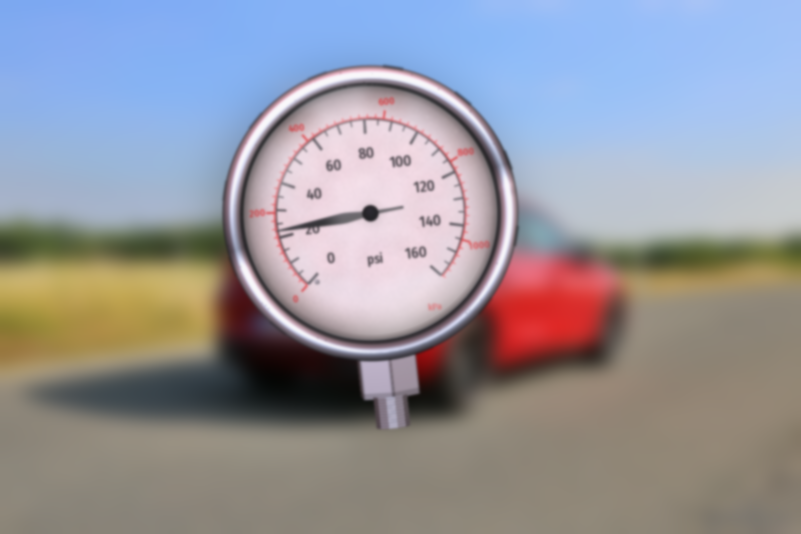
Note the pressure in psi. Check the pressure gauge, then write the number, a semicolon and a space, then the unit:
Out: 22.5; psi
